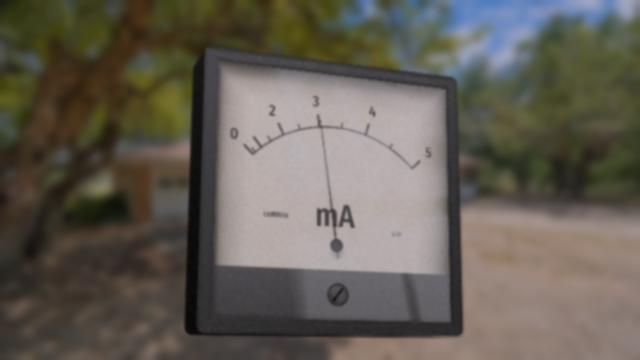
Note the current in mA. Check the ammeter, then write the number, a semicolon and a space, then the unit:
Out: 3; mA
